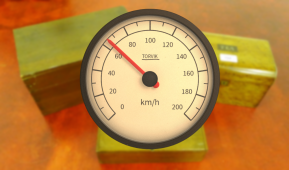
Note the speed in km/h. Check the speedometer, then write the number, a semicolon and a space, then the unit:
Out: 65; km/h
